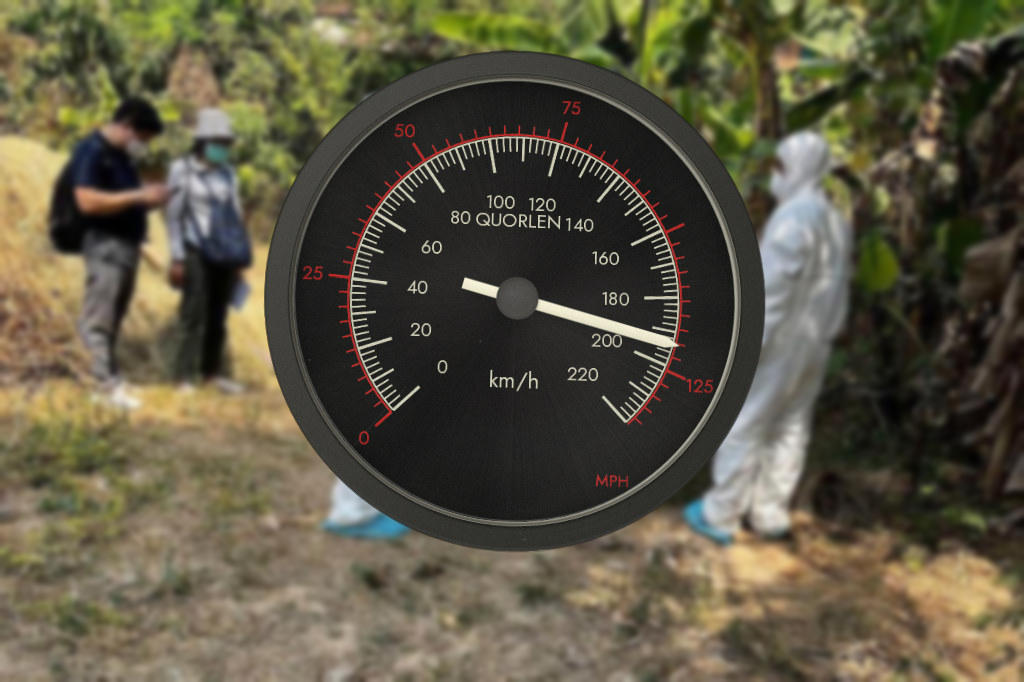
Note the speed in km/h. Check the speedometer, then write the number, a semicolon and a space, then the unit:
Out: 194; km/h
